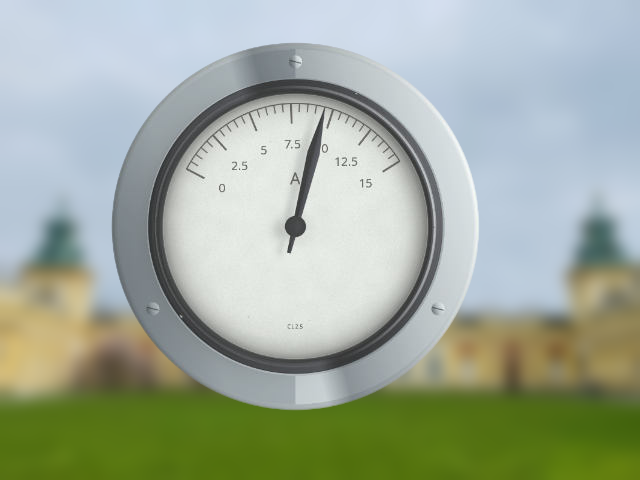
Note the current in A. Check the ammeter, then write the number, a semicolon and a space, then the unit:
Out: 9.5; A
